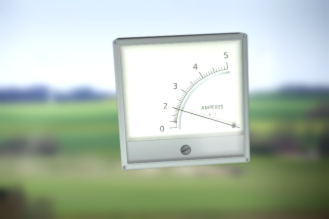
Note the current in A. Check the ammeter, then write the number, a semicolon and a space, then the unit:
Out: 2; A
